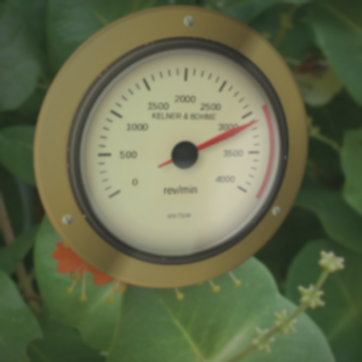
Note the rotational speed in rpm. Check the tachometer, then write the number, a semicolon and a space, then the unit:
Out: 3100; rpm
